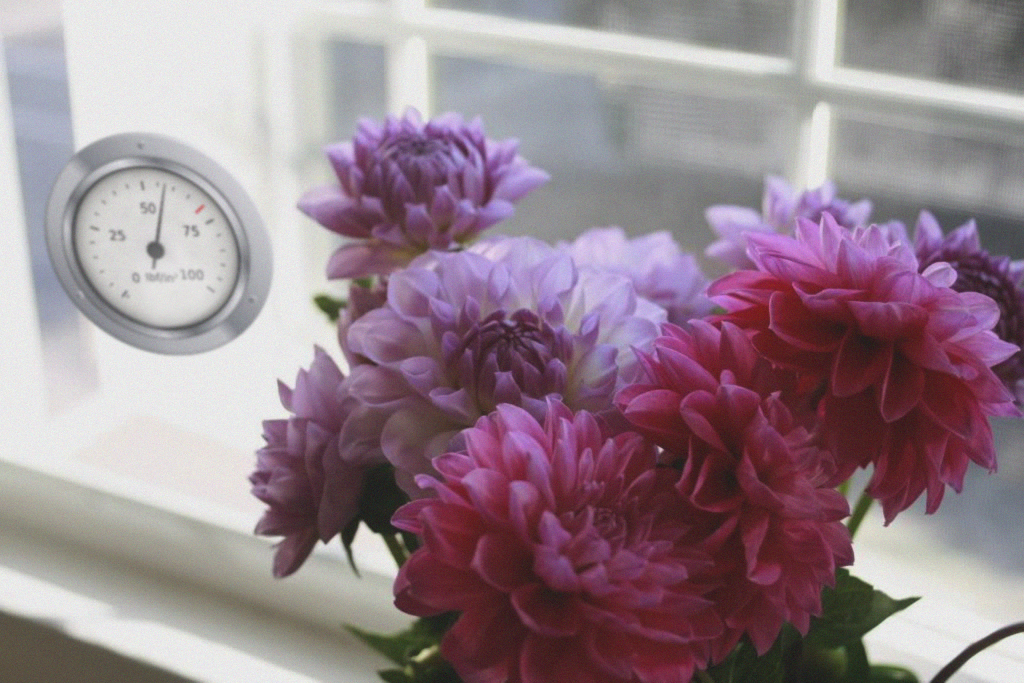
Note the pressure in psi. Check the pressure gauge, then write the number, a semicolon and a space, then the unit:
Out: 57.5; psi
